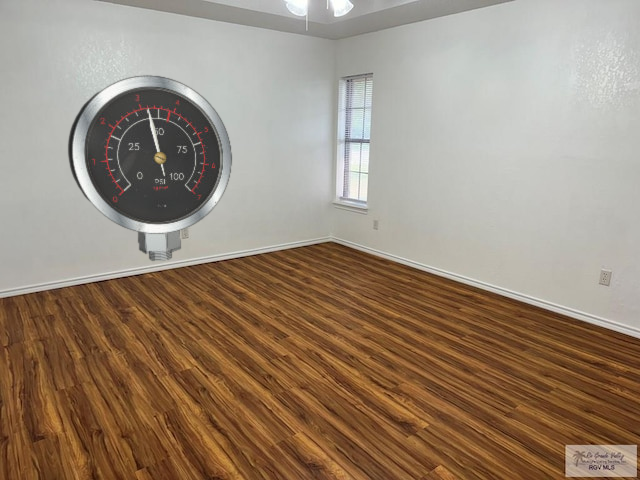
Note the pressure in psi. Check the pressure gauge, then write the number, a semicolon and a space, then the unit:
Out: 45; psi
